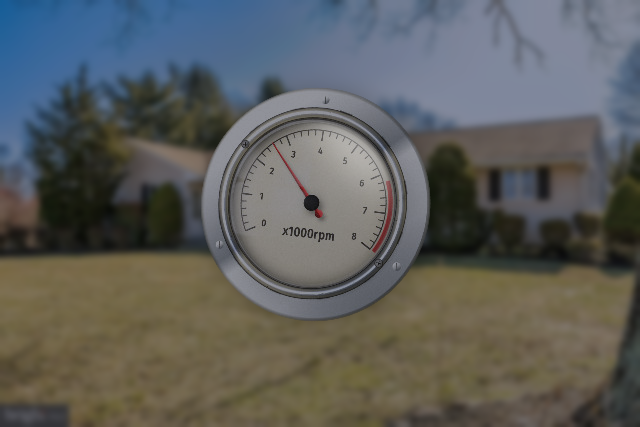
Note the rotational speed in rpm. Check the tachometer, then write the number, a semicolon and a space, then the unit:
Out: 2600; rpm
